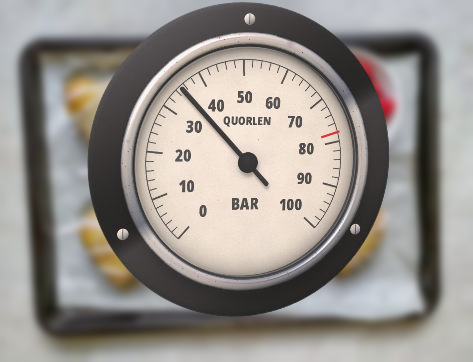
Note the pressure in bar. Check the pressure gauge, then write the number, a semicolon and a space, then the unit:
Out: 35; bar
